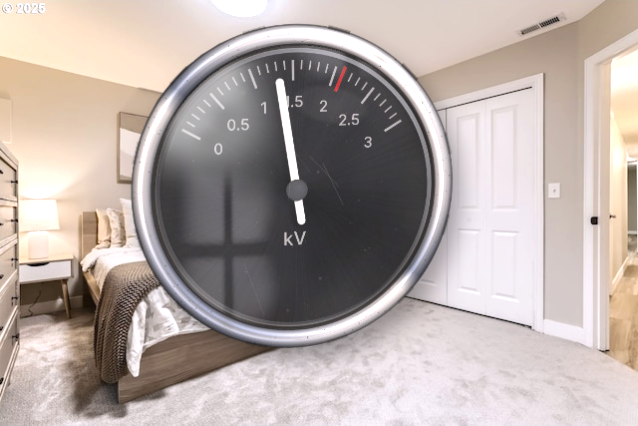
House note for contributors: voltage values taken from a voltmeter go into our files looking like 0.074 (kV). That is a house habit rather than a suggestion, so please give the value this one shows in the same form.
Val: 1.3 (kV)
